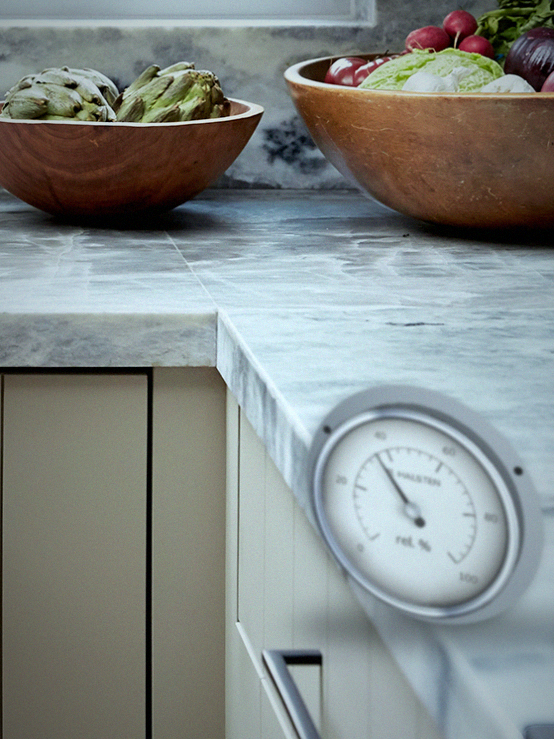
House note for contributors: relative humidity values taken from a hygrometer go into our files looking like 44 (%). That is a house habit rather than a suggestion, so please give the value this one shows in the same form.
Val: 36 (%)
